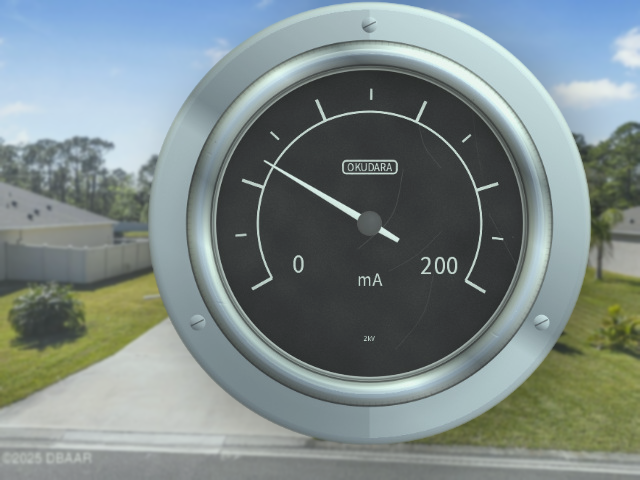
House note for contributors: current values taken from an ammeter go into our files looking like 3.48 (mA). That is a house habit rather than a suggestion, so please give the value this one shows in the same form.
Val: 50 (mA)
